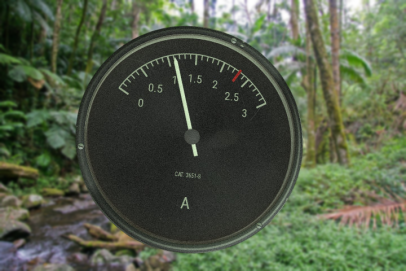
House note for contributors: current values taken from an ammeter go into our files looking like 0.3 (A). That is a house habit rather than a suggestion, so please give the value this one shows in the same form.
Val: 1.1 (A)
